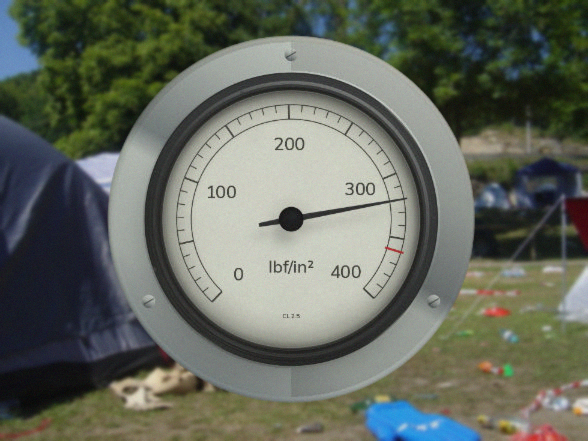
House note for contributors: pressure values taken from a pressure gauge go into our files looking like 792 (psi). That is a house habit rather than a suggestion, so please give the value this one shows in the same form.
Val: 320 (psi)
